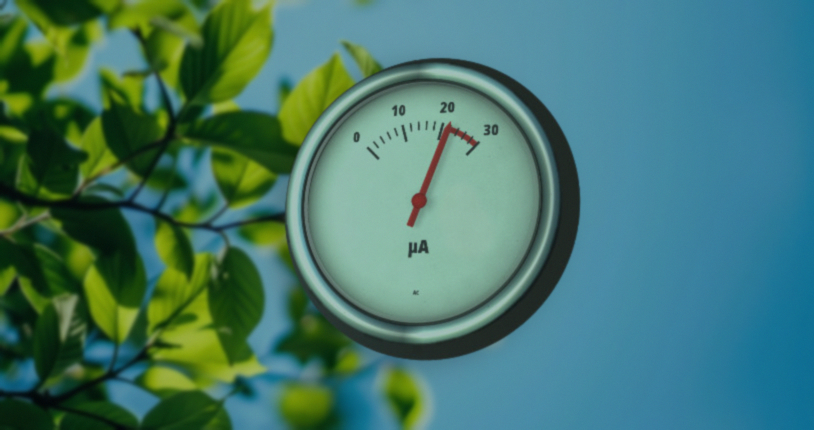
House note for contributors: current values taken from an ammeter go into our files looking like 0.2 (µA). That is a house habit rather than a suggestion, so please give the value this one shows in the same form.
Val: 22 (µA)
